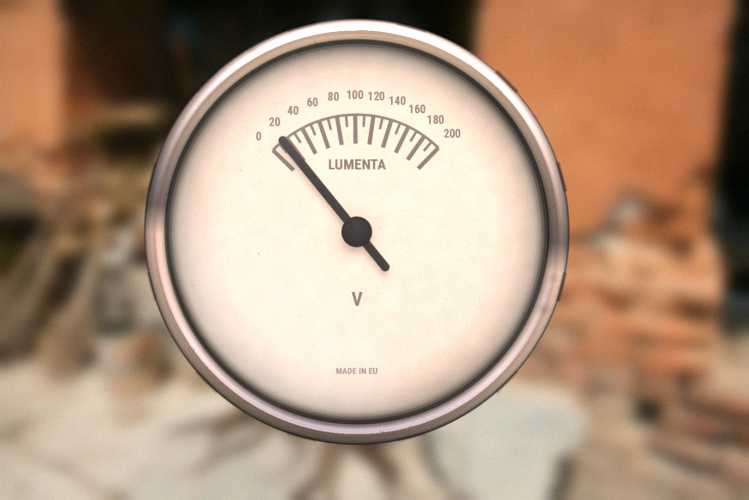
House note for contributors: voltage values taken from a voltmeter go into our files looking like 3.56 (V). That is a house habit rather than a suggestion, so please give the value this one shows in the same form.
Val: 15 (V)
